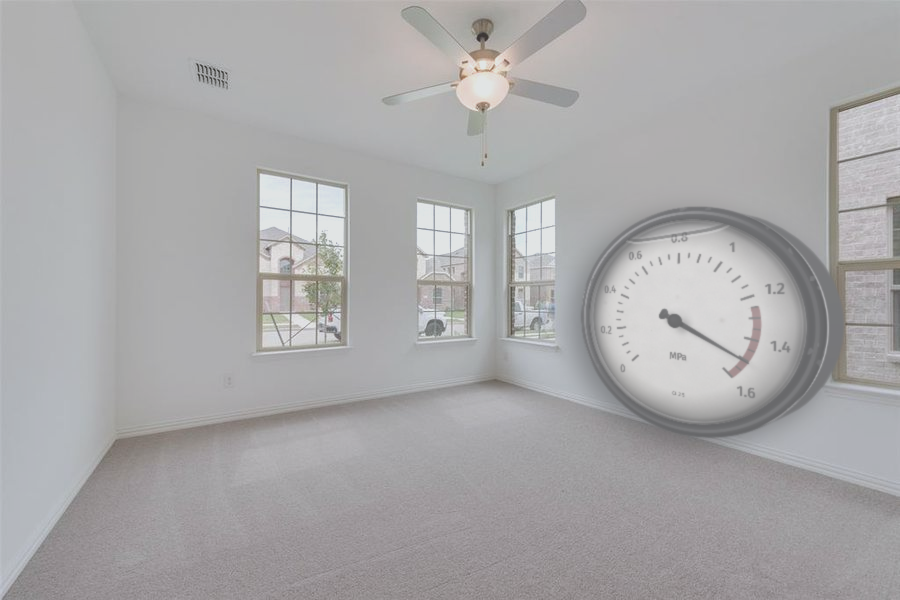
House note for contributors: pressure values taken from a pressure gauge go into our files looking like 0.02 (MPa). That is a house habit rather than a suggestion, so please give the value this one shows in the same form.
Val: 1.5 (MPa)
